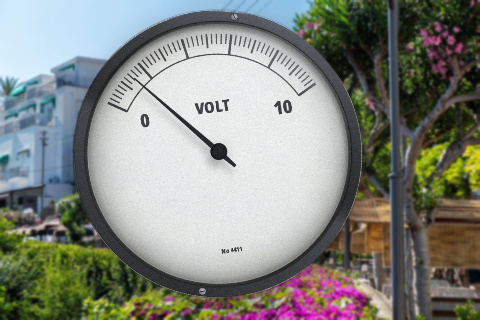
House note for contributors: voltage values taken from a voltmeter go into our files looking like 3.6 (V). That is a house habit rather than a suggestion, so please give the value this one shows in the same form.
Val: 1.4 (V)
